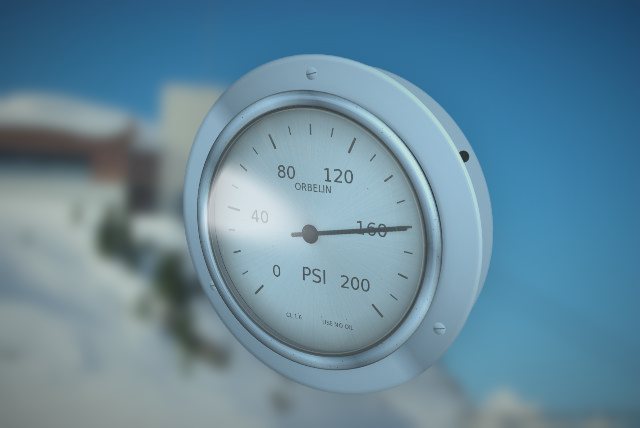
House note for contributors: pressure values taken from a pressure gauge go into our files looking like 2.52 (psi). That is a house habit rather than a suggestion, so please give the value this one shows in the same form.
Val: 160 (psi)
